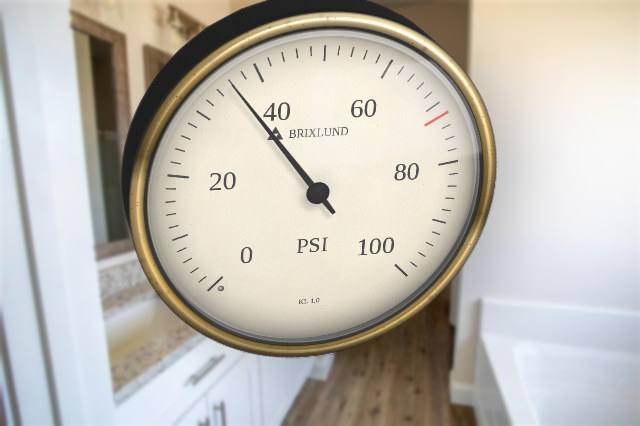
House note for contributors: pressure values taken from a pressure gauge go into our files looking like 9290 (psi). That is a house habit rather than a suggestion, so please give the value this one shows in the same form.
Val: 36 (psi)
